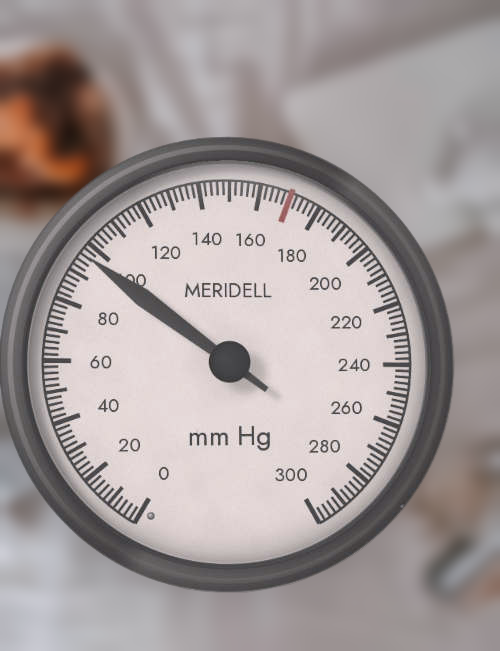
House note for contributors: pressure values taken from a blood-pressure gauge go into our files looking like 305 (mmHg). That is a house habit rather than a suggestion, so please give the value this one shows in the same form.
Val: 96 (mmHg)
